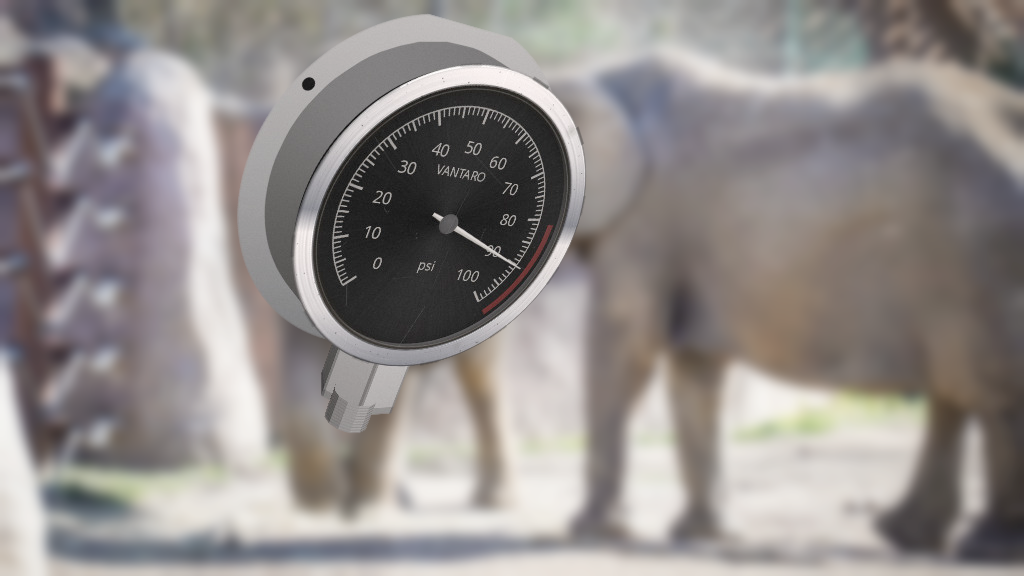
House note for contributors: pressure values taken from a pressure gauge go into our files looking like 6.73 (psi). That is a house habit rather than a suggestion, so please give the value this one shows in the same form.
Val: 90 (psi)
